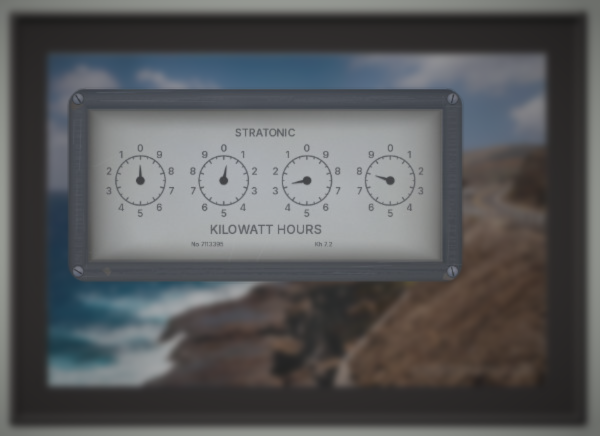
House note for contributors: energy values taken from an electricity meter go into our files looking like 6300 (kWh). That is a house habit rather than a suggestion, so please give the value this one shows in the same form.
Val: 28 (kWh)
